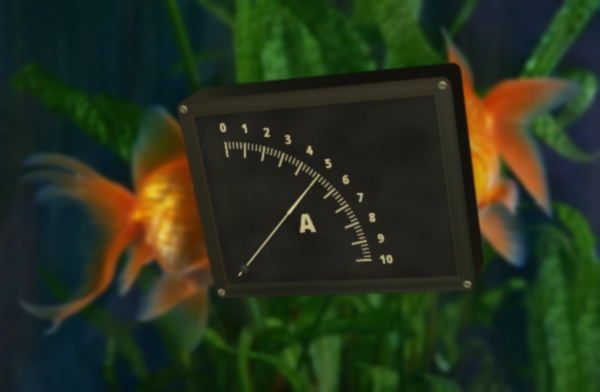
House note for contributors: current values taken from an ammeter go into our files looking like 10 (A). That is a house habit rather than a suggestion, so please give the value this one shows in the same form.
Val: 5 (A)
